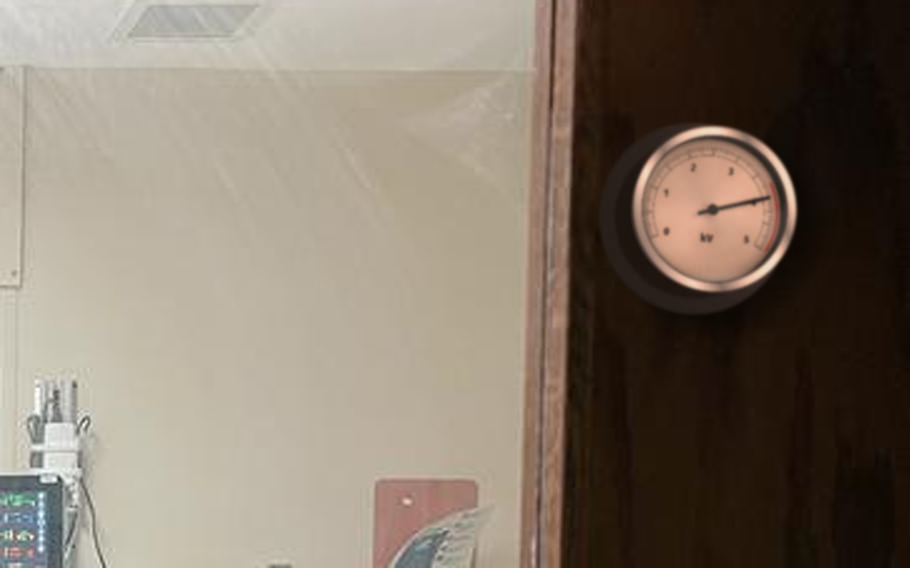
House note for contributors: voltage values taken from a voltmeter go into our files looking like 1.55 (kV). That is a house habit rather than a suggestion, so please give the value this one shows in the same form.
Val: 4 (kV)
